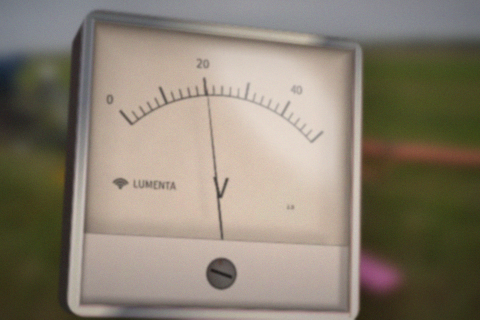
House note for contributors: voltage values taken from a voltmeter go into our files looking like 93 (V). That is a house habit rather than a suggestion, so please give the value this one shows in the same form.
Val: 20 (V)
